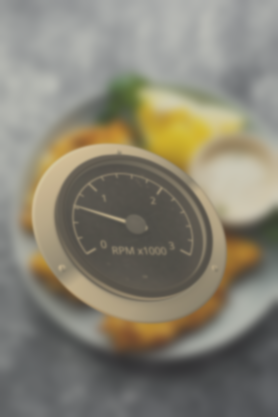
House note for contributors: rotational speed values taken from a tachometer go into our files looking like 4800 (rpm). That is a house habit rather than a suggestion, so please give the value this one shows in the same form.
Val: 600 (rpm)
